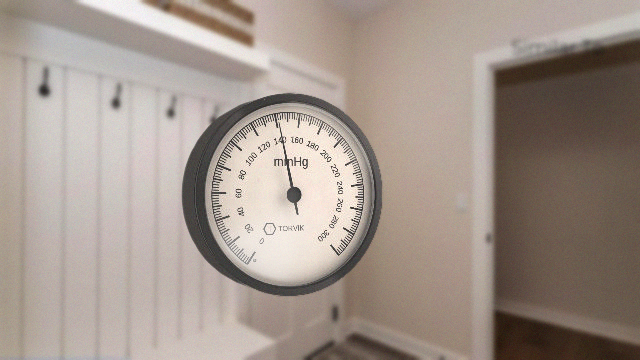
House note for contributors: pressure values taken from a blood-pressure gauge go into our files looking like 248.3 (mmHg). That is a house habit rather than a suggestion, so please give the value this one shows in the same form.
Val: 140 (mmHg)
